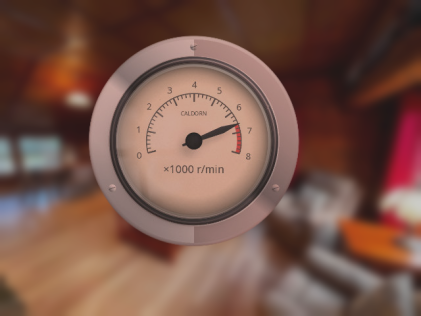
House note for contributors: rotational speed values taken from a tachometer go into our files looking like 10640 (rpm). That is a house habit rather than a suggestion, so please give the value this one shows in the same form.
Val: 6600 (rpm)
